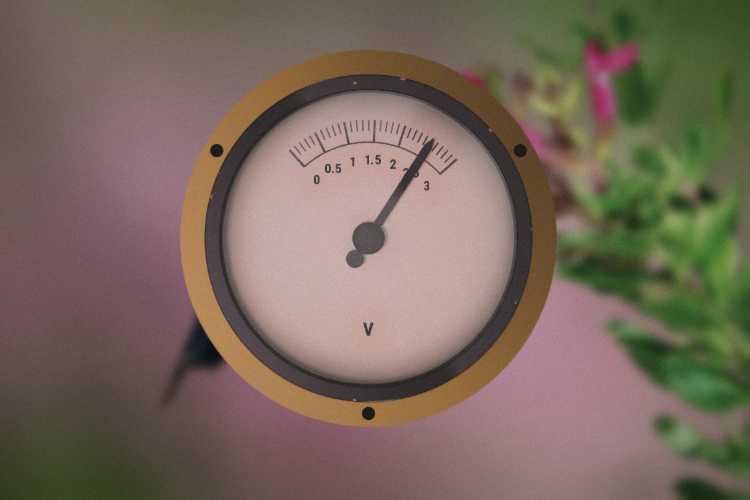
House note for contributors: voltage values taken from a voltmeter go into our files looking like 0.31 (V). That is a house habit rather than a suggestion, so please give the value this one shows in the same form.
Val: 2.5 (V)
